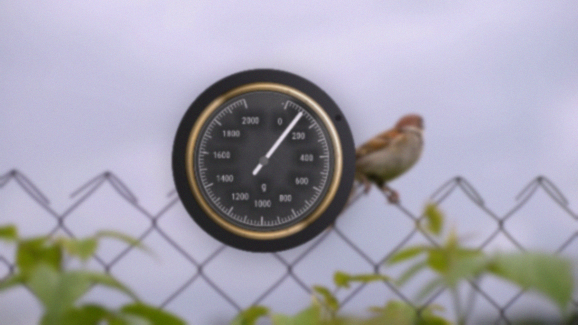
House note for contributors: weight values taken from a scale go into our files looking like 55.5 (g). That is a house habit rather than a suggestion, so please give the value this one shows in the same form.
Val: 100 (g)
